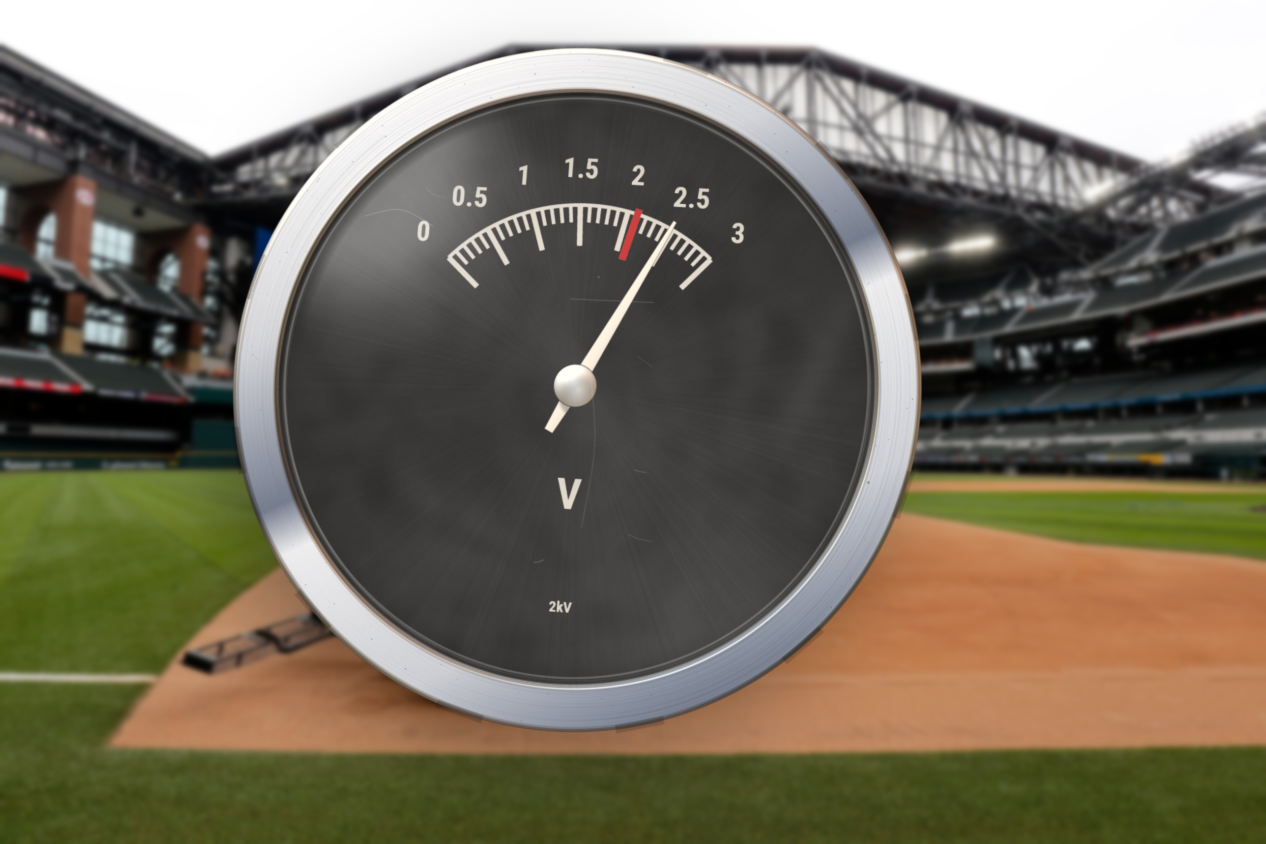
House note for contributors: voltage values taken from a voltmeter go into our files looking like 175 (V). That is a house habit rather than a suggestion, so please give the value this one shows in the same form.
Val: 2.5 (V)
